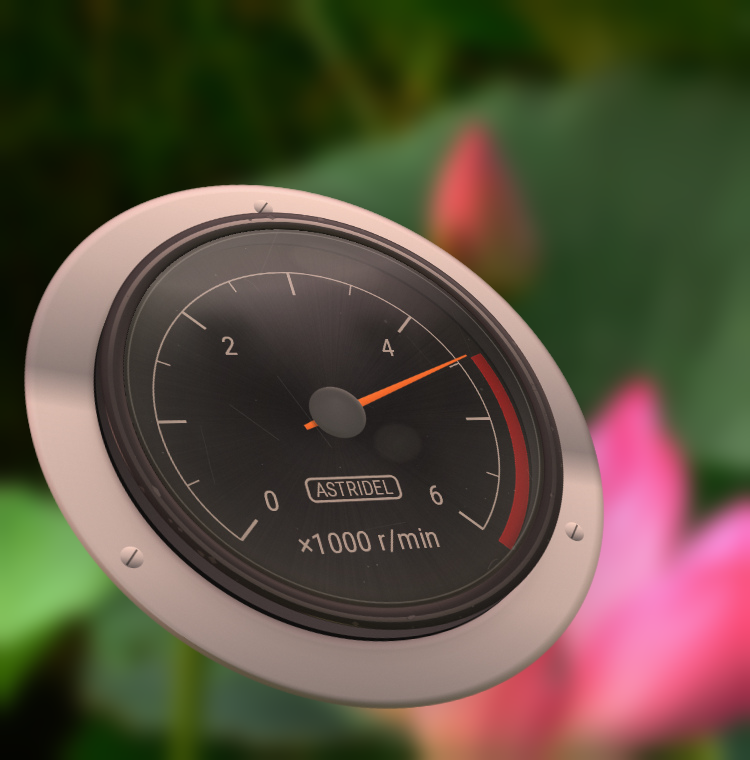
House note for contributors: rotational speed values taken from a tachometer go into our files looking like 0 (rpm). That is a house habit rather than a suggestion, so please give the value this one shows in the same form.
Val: 4500 (rpm)
